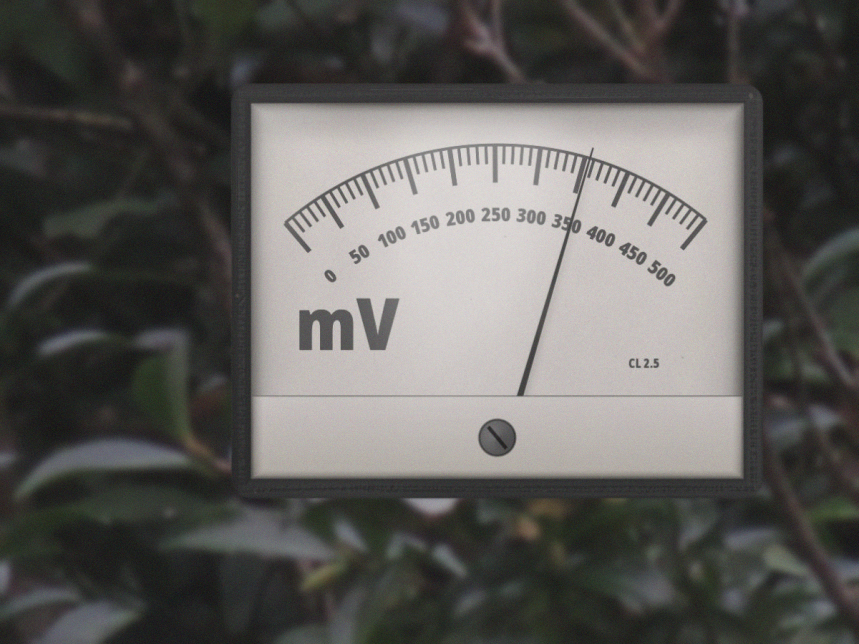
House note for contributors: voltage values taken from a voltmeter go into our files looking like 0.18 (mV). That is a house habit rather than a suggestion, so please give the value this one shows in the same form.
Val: 355 (mV)
